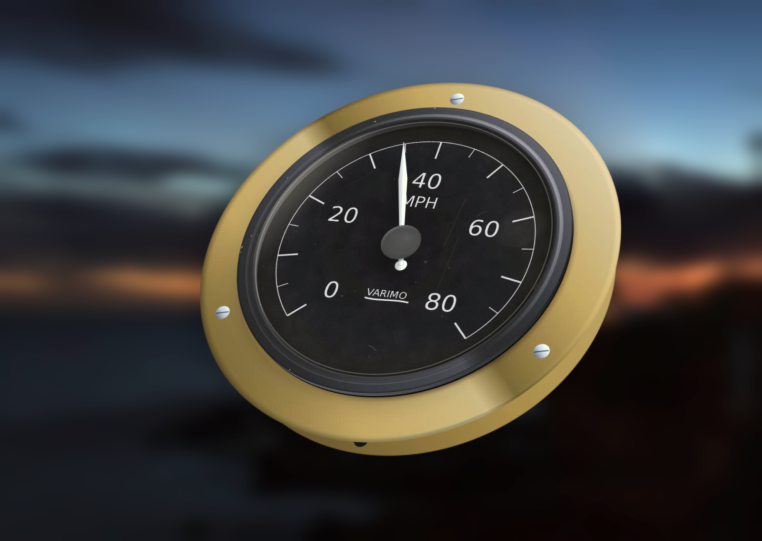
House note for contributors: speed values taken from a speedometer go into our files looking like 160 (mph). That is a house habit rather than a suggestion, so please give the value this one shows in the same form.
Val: 35 (mph)
